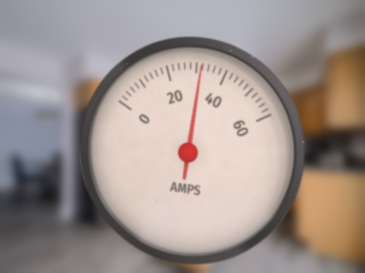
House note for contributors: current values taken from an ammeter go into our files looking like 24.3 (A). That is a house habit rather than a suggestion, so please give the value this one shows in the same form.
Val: 32 (A)
